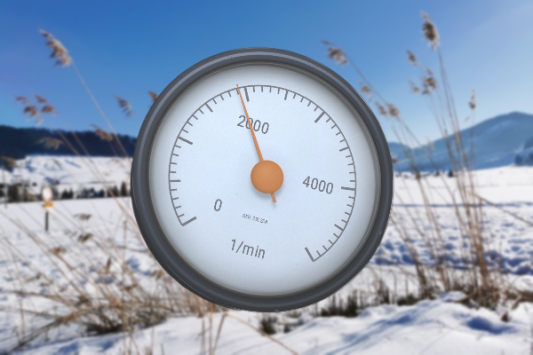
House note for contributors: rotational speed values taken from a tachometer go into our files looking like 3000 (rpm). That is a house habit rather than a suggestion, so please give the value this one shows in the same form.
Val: 1900 (rpm)
